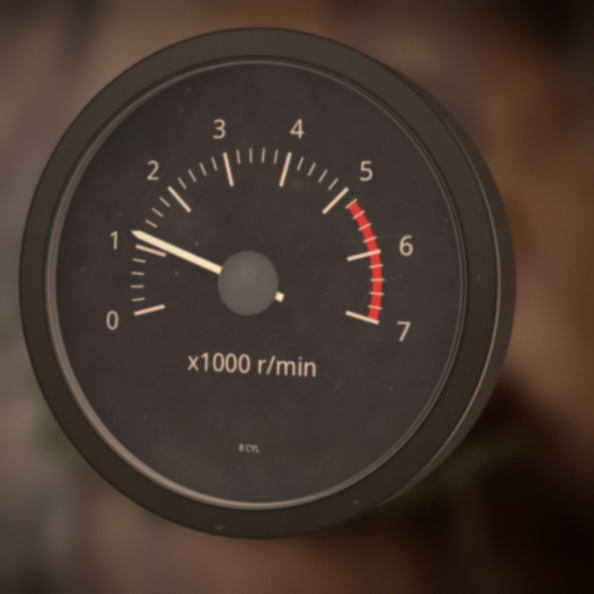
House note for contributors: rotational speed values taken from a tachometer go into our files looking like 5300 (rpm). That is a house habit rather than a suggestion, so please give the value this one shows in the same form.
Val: 1200 (rpm)
